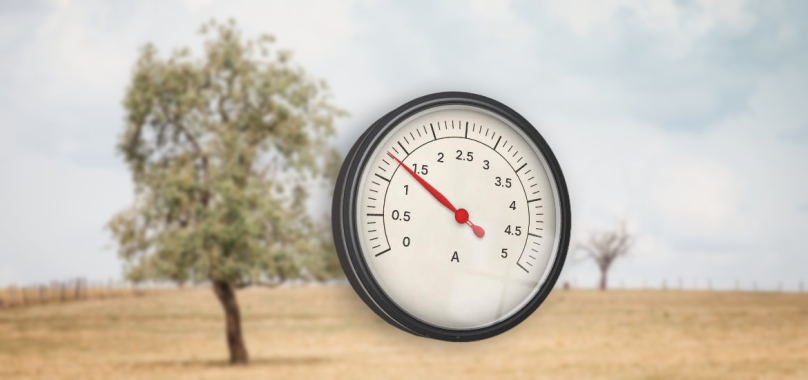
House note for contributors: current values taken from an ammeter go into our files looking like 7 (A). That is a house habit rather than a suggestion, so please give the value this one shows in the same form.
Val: 1.3 (A)
